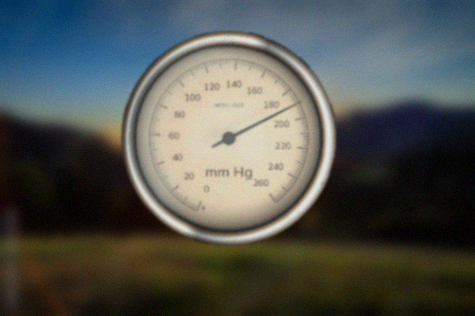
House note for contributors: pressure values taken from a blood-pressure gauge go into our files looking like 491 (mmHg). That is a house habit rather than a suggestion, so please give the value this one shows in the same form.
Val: 190 (mmHg)
